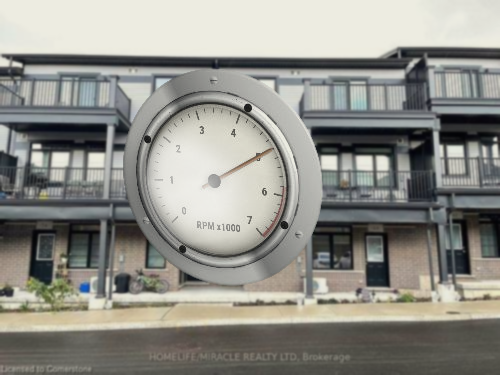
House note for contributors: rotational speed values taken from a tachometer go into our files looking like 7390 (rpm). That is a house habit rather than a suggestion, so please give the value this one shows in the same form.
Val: 5000 (rpm)
